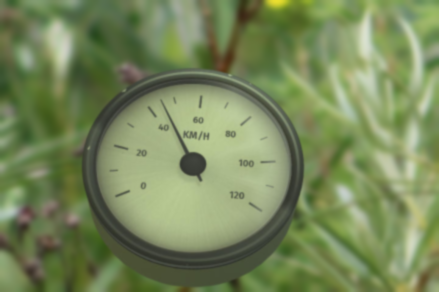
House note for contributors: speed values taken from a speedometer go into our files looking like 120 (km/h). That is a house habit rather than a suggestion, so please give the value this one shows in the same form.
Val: 45 (km/h)
